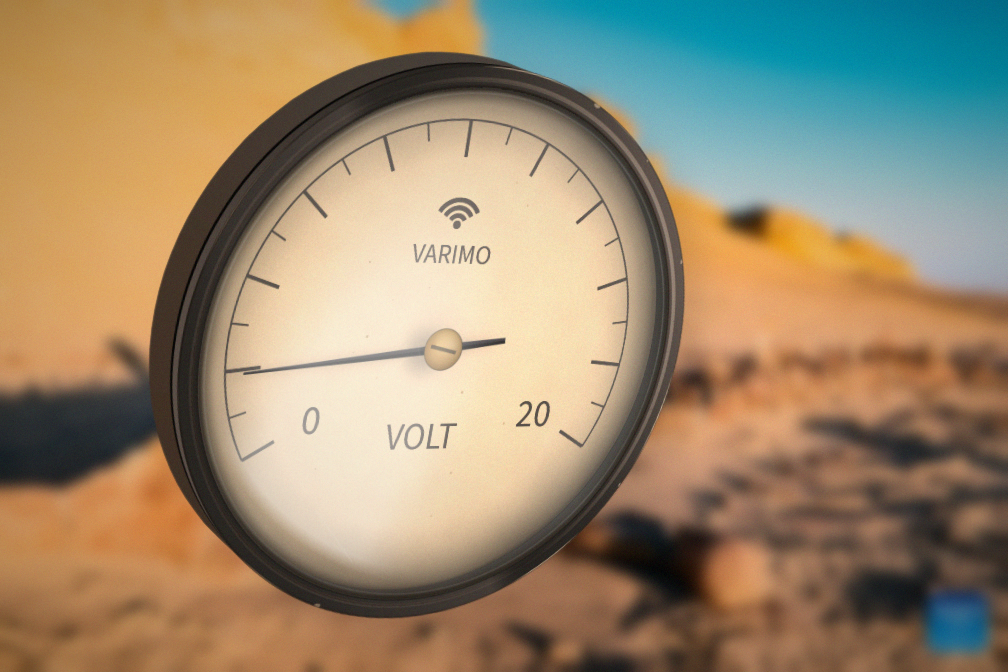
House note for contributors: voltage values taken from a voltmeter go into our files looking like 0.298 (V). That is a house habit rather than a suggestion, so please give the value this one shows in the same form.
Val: 2 (V)
